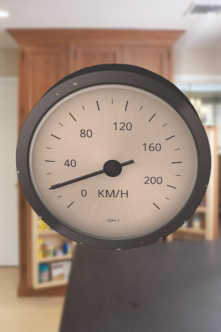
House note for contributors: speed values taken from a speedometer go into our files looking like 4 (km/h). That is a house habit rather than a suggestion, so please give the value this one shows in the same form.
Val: 20 (km/h)
